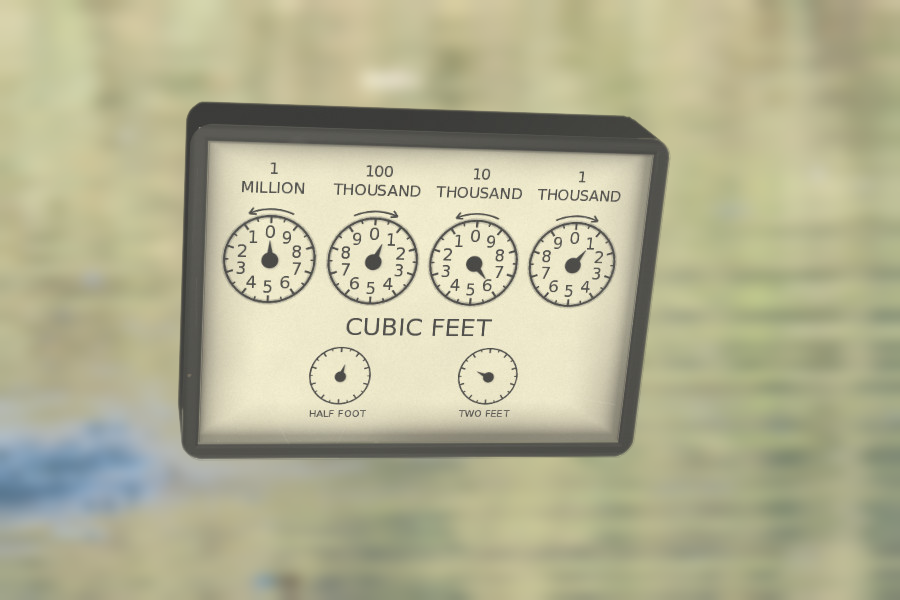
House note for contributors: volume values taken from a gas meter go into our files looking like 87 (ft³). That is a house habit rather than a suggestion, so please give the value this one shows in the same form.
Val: 6100 (ft³)
